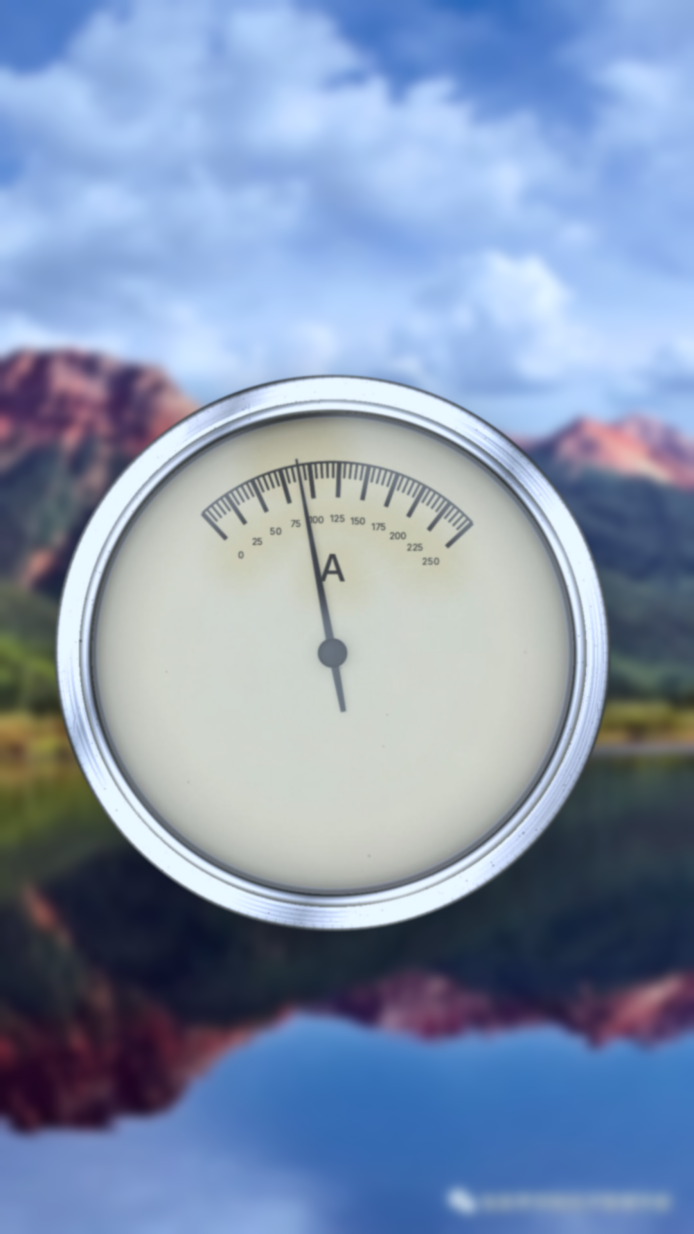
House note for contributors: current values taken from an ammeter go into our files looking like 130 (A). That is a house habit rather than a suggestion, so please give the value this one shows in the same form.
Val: 90 (A)
